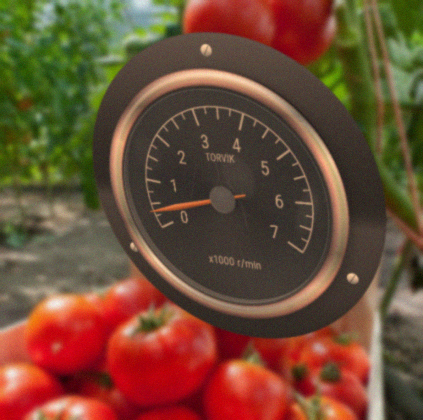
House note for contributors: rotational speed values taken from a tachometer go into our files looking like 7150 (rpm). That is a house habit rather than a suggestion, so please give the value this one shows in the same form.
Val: 375 (rpm)
